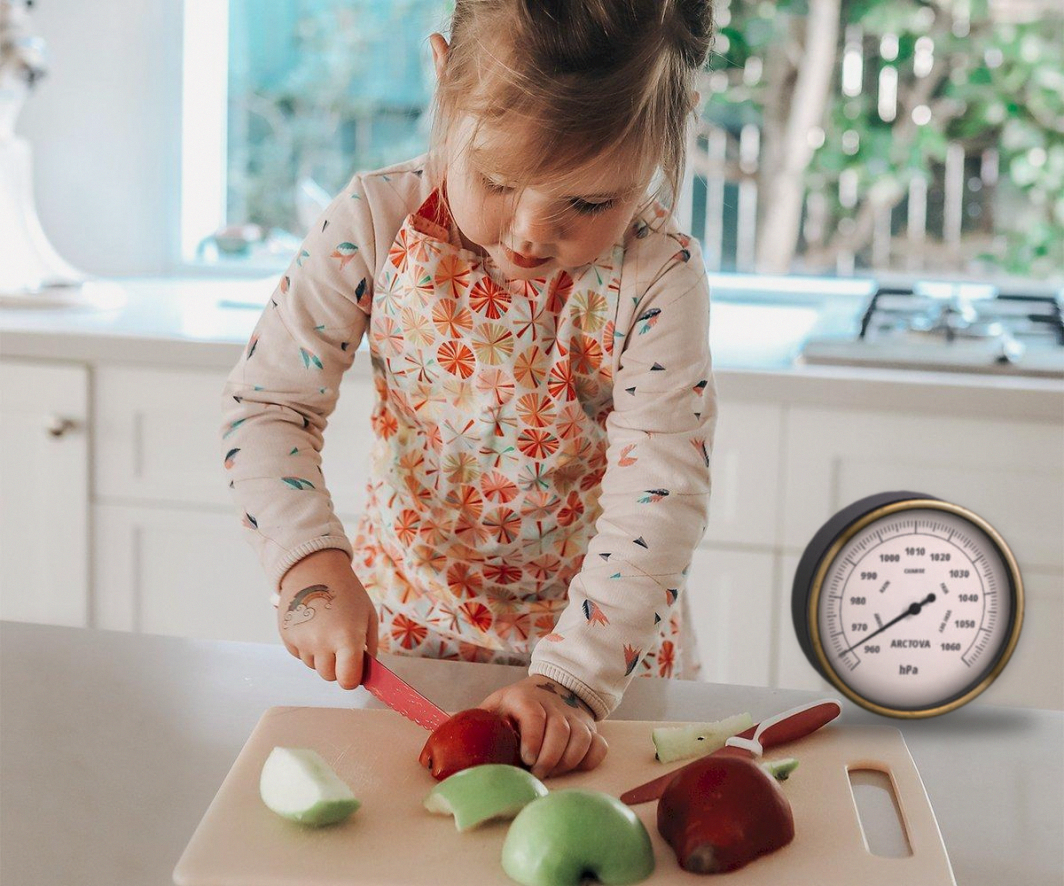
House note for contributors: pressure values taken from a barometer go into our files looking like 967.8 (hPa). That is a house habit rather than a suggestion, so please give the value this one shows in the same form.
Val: 965 (hPa)
